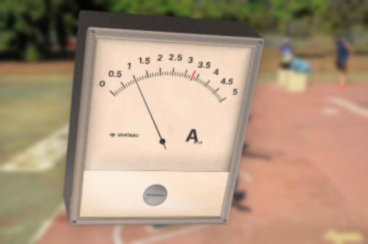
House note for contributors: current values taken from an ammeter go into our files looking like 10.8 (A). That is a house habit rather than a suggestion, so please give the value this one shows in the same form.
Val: 1 (A)
